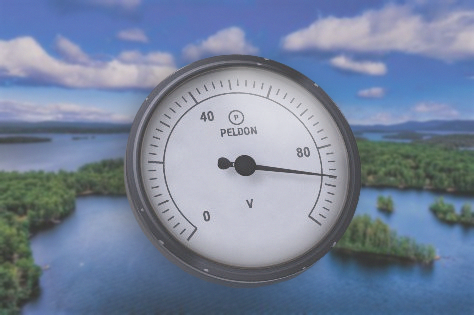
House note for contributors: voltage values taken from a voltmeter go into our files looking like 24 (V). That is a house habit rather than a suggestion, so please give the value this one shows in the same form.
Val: 88 (V)
